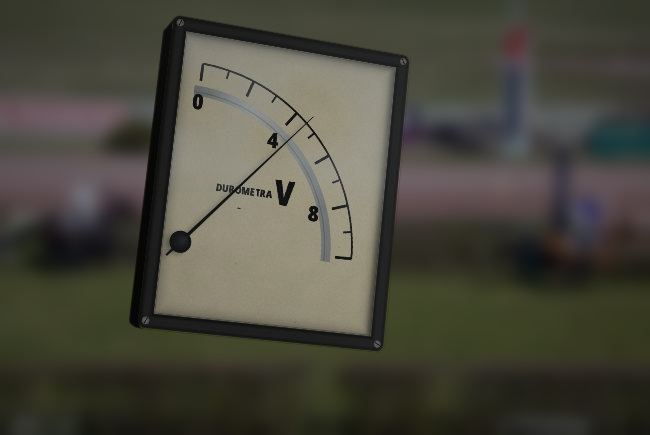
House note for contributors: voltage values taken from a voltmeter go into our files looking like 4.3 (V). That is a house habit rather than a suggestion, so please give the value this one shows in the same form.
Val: 4.5 (V)
